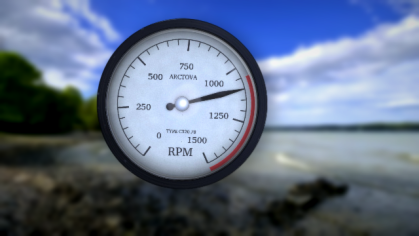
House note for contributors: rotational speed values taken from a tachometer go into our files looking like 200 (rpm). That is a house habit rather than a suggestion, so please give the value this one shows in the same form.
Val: 1100 (rpm)
